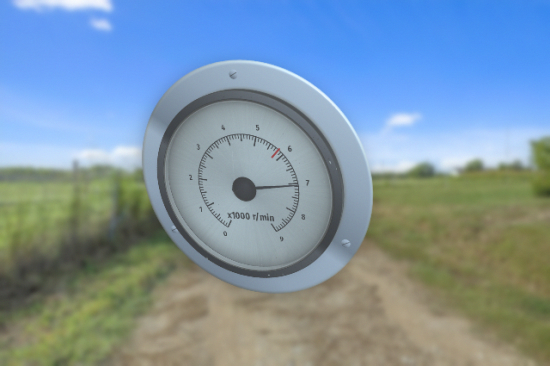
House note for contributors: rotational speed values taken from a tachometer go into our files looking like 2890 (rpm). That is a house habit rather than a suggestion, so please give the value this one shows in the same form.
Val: 7000 (rpm)
